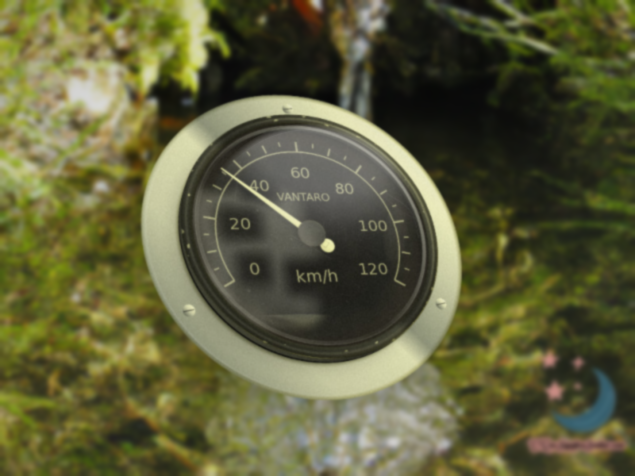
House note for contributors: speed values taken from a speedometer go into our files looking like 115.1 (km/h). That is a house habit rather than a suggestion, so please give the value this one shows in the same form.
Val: 35 (km/h)
